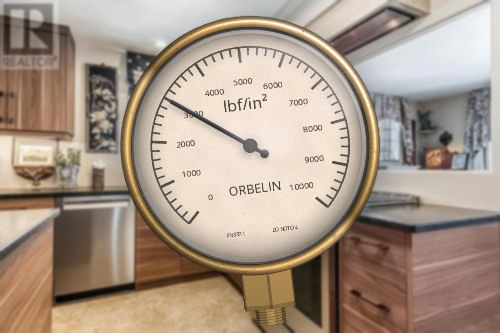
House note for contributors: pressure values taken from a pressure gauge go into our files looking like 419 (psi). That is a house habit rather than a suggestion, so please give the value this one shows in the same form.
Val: 3000 (psi)
